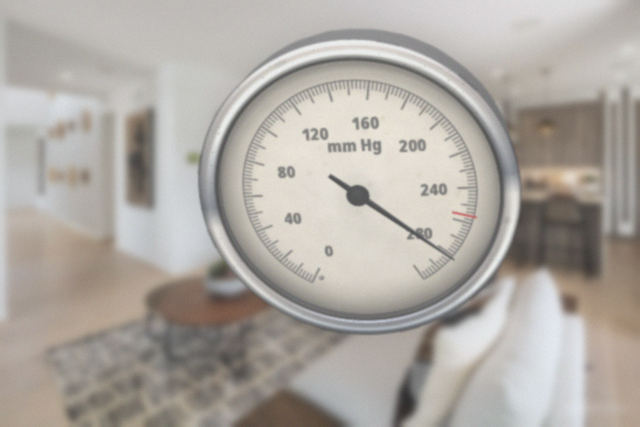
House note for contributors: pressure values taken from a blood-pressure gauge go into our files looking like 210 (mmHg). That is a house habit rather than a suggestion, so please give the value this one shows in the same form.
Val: 280 (mmHg)
